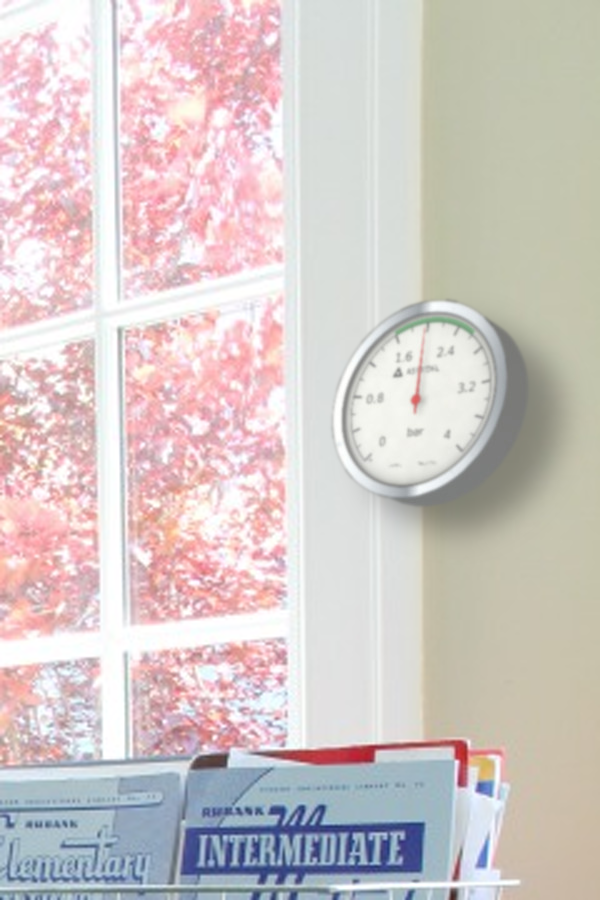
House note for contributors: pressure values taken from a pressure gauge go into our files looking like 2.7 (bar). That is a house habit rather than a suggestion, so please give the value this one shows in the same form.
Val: 2 (bar)
